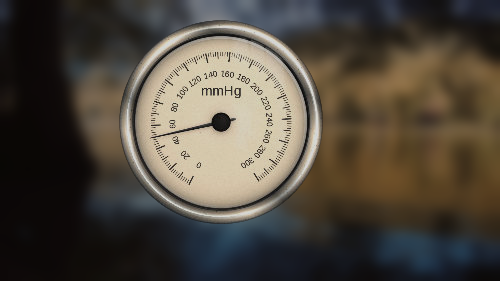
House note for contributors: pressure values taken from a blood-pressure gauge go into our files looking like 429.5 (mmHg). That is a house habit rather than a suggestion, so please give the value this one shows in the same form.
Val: 50 (mmHg)
